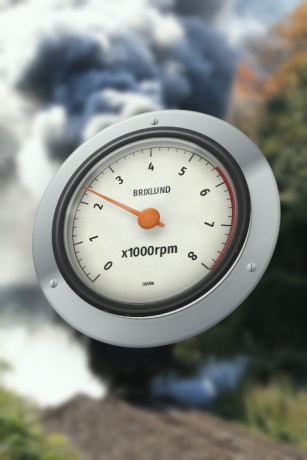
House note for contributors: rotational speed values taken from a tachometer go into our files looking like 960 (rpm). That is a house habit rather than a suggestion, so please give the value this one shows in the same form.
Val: 2300 (rpm)
